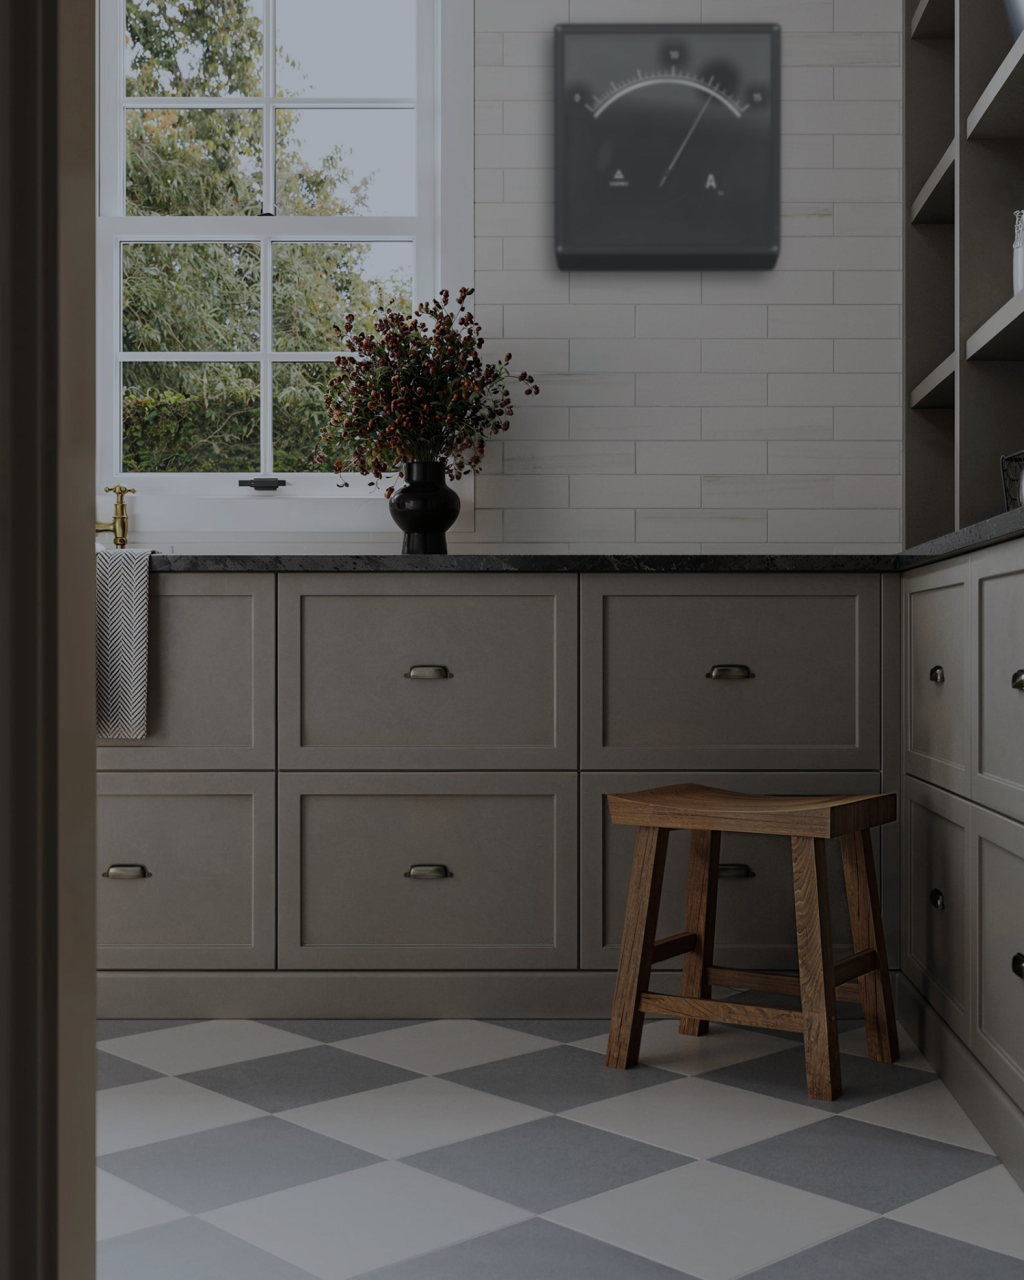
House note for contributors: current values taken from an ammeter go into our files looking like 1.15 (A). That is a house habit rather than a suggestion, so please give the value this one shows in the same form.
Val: 13 (A)
